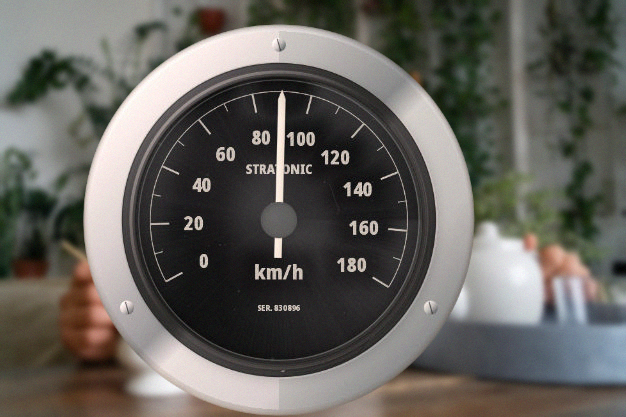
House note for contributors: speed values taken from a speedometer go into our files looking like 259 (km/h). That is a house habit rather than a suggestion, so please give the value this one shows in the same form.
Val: 90 (km/h)
